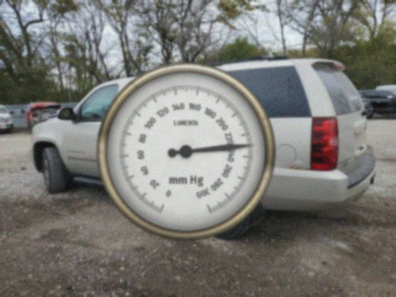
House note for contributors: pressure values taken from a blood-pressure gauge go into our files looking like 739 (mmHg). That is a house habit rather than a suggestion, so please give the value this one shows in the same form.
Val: 230 (mmHg)
